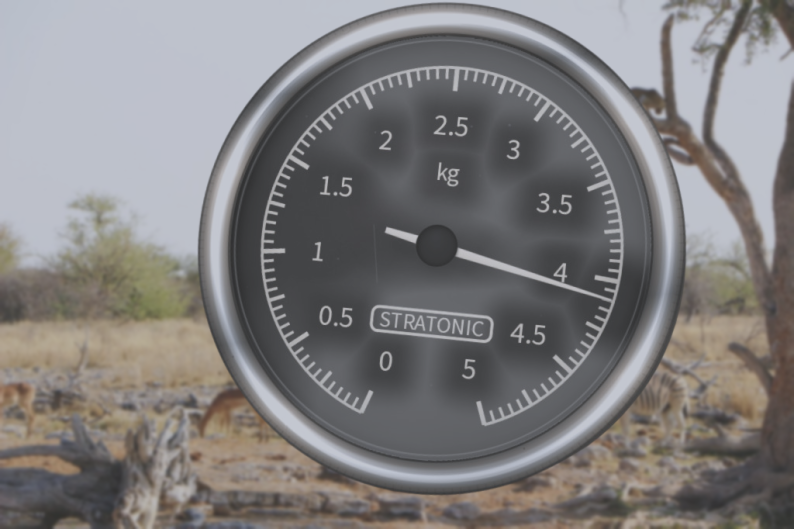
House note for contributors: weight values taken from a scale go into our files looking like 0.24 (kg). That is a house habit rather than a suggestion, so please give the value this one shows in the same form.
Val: 4.1 (kg)
